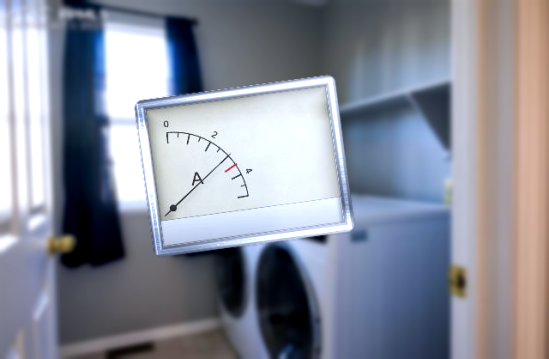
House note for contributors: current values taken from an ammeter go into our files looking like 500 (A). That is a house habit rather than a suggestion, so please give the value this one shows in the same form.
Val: 3 (A)
